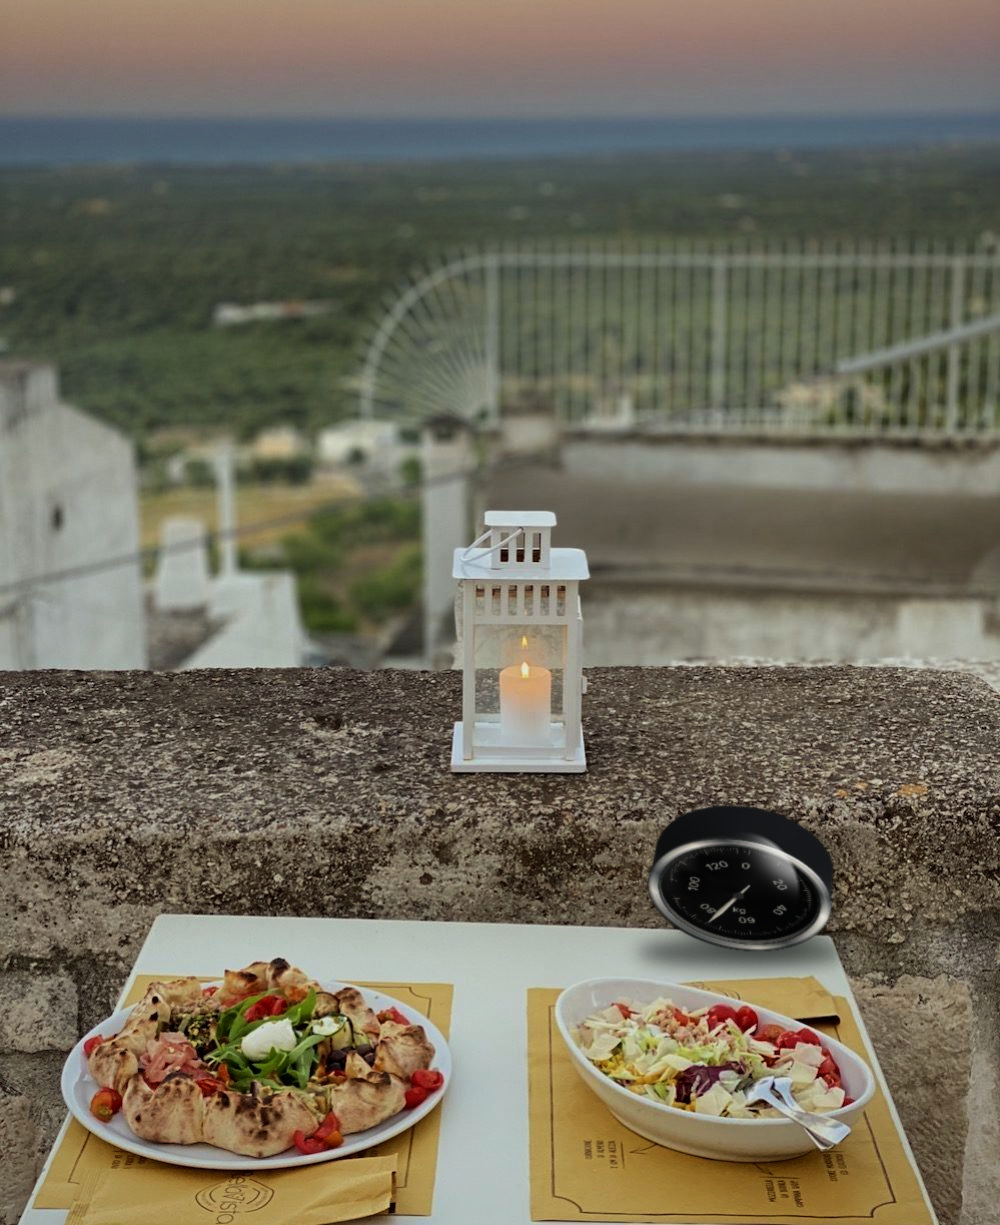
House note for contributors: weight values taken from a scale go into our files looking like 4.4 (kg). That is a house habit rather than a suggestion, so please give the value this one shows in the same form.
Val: 75 (kg)
